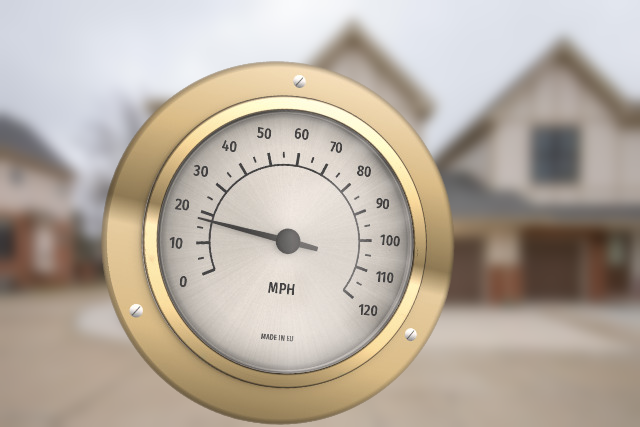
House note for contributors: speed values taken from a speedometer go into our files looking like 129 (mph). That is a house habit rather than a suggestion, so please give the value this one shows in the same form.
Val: 17.5 (mph)
